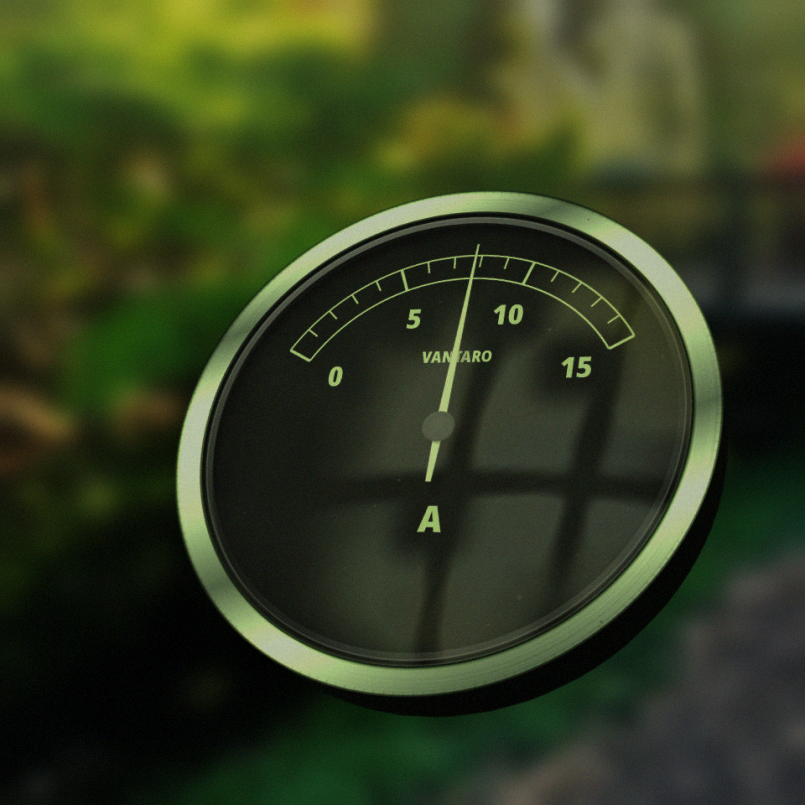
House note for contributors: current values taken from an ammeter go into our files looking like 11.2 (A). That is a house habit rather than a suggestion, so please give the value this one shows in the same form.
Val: 8 (A)
